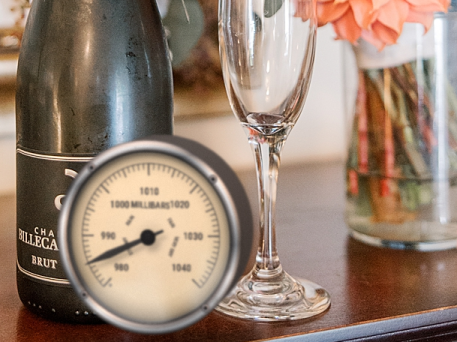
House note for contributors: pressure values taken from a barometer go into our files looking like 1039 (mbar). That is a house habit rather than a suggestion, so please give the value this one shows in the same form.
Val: 985 (mbar)
